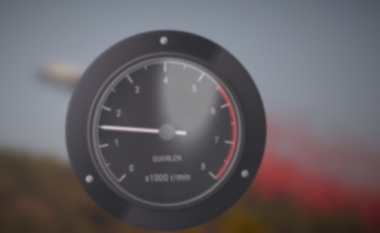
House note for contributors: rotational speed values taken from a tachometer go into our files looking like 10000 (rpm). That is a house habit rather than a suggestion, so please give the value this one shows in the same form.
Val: 1500 (rpm)
